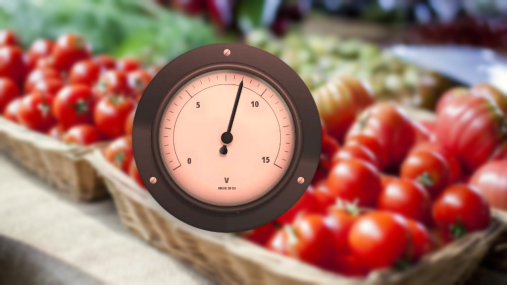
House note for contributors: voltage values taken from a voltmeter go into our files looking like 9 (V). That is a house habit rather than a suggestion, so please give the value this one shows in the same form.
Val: 8.5 (V)
